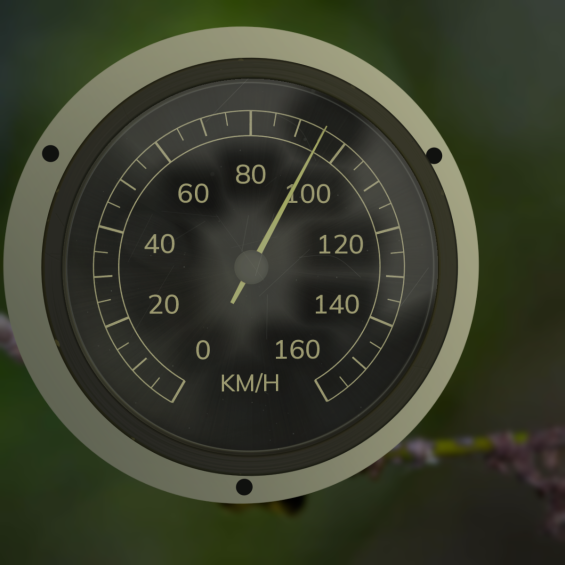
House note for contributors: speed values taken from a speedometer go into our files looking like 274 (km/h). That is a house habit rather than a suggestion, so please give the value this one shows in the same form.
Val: 95 (km/h)
